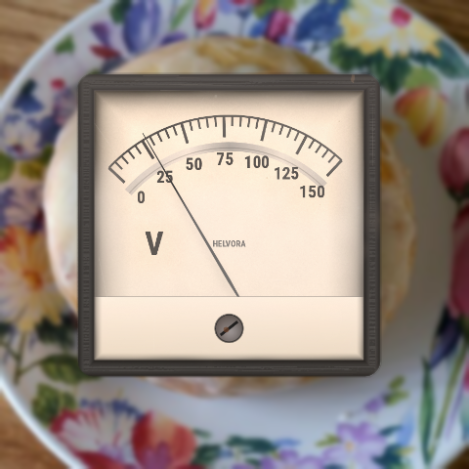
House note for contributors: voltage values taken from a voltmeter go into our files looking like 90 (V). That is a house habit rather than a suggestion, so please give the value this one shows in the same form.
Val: 27.5 (V)
